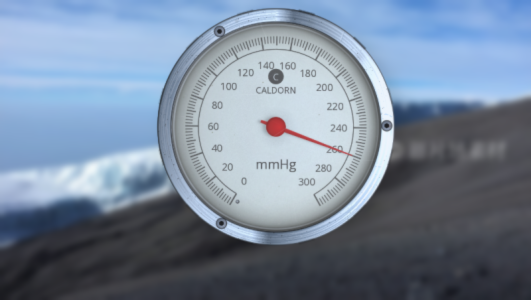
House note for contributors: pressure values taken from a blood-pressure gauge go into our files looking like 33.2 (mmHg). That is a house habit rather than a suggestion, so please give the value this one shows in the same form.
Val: 260 (mmHg)
